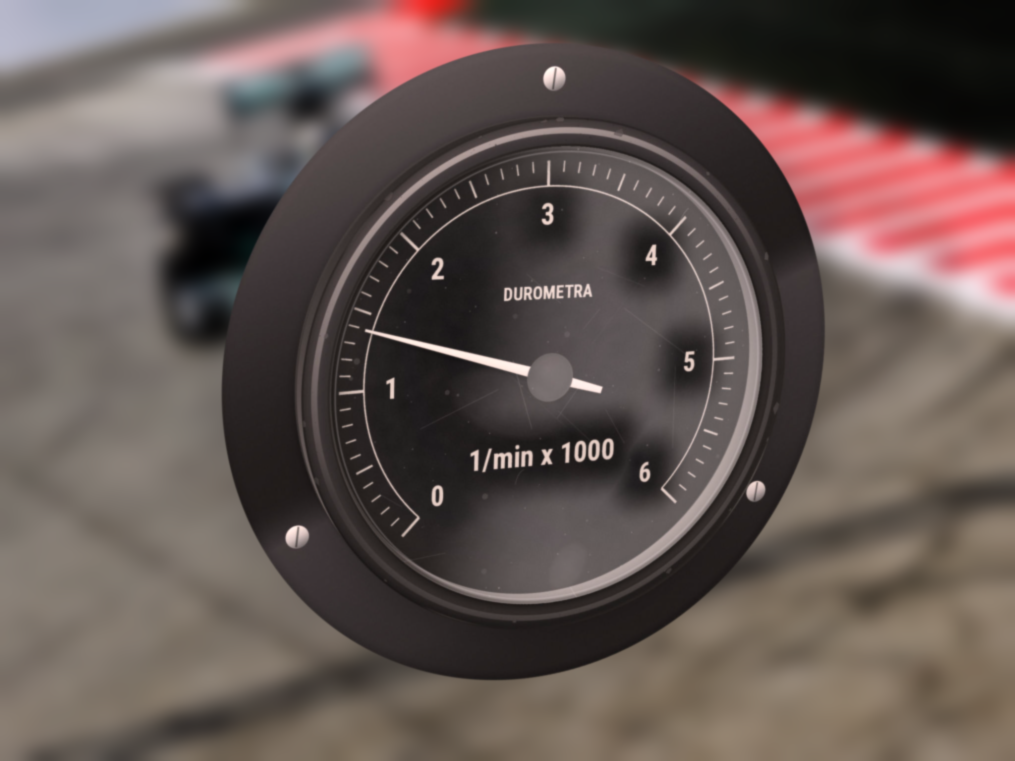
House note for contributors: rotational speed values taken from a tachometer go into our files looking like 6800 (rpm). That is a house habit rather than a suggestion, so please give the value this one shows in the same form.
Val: 1400 (rpm)
